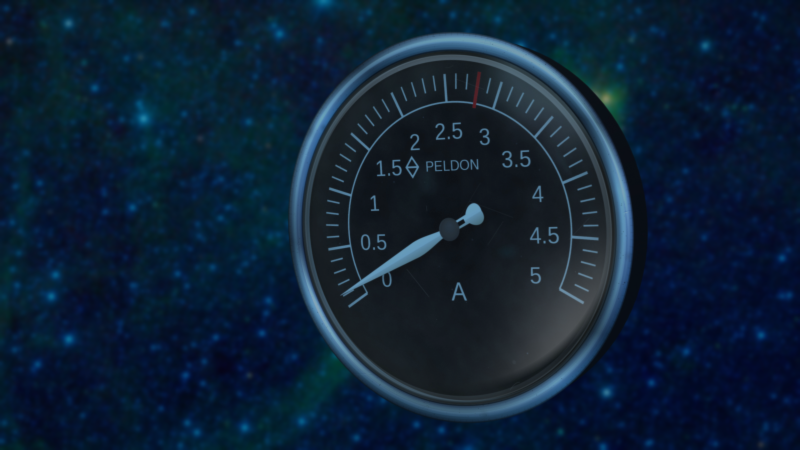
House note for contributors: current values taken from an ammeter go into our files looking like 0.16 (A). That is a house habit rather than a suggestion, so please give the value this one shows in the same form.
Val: 0.1 (A)
